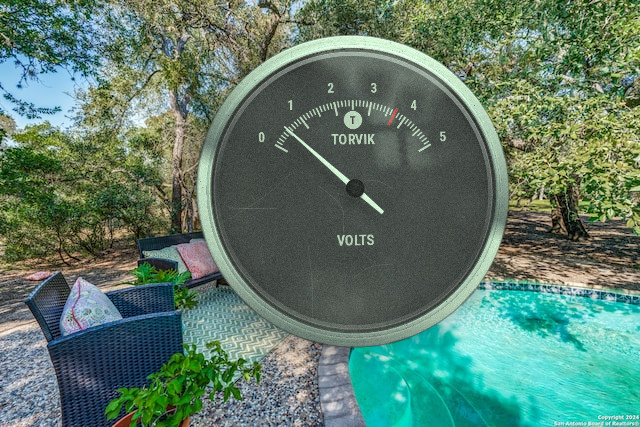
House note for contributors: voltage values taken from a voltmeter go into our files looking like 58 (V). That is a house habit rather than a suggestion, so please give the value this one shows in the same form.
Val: 0.5 (V)
